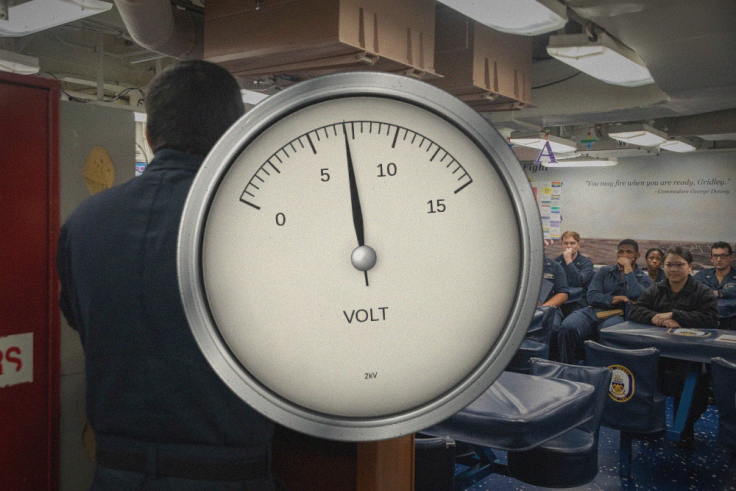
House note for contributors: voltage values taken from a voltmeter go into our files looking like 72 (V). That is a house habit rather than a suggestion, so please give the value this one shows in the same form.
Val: 7 (V)
